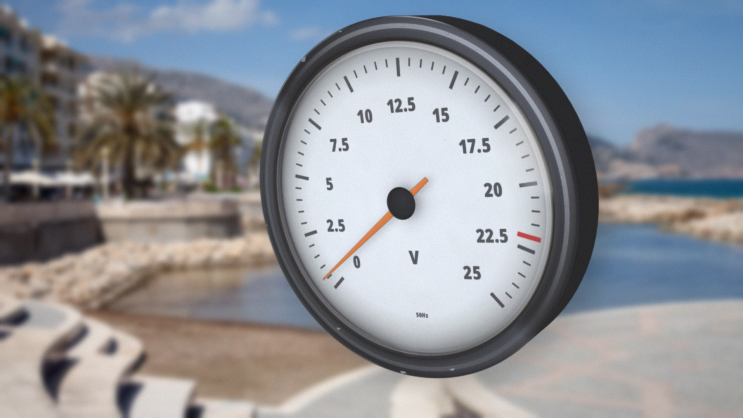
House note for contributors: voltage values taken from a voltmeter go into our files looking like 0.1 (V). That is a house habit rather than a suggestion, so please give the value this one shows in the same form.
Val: 0.5 (V)
